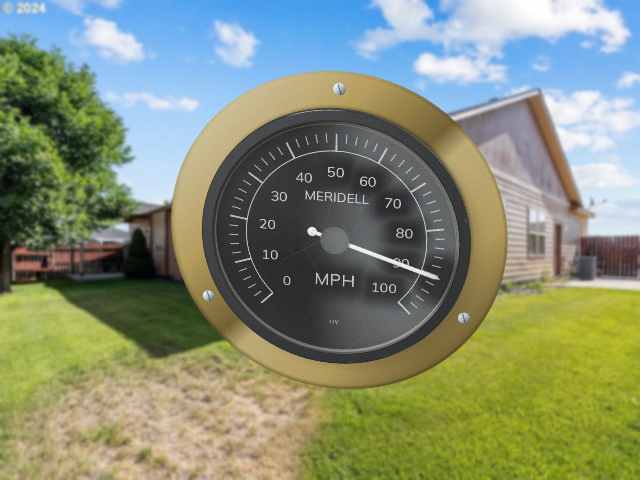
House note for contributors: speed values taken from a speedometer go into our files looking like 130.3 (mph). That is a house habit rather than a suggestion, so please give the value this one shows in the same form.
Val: 90 (mph)
